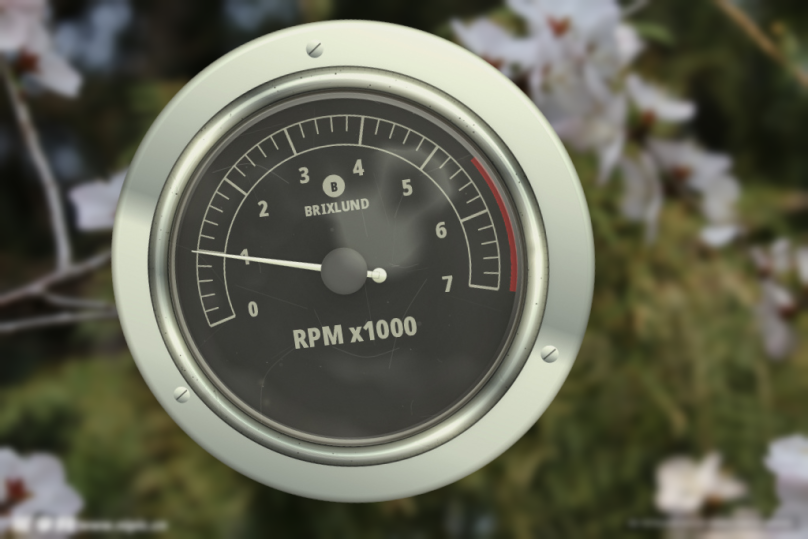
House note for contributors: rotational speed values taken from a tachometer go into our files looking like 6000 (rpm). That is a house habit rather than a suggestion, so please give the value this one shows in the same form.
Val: 1000 (rpm)
